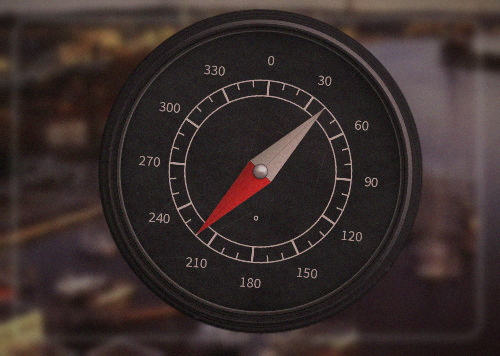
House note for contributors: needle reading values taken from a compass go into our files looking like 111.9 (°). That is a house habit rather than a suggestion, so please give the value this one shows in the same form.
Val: 220 (°)
